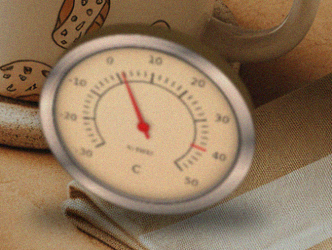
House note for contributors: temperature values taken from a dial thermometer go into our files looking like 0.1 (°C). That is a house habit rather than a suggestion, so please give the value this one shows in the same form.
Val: 2 (°C)
